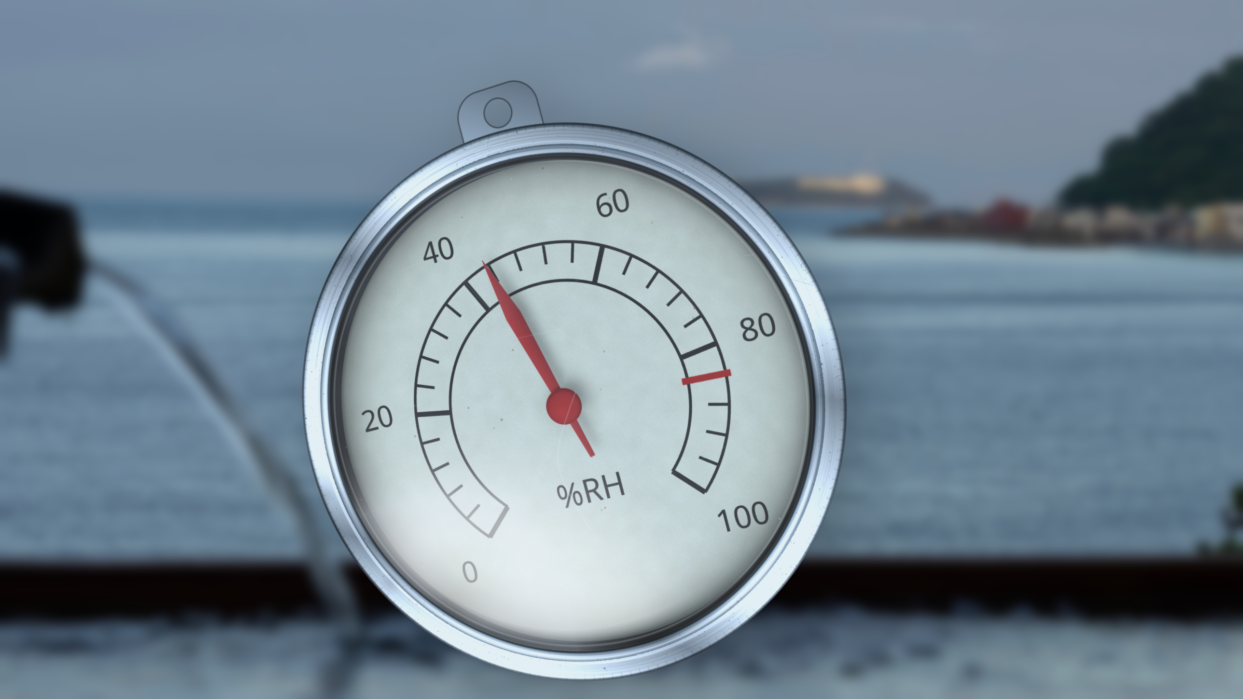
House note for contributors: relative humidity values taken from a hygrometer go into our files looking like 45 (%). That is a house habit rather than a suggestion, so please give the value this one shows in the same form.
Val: 44 (%)
